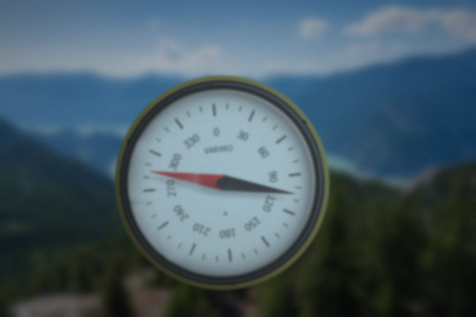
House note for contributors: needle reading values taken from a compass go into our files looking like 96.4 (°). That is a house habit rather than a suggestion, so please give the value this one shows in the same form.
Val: 285 (°)
